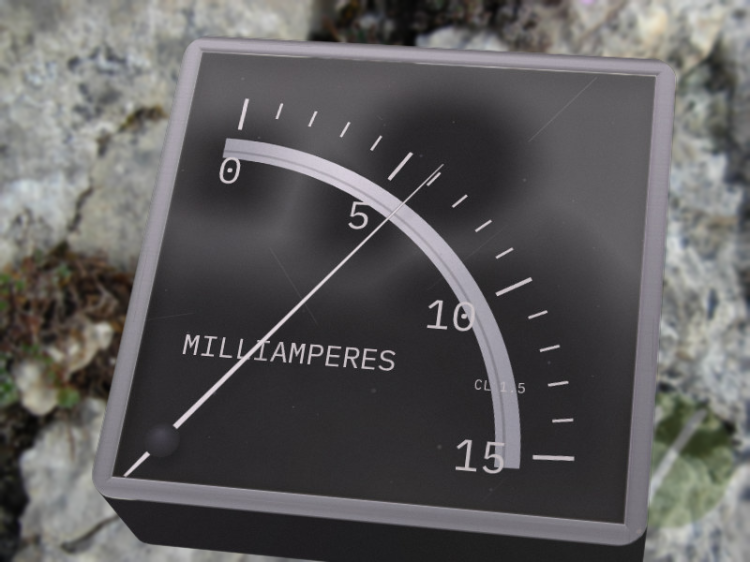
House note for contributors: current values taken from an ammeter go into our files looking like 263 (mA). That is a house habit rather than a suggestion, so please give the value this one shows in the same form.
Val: 6 (mA)
